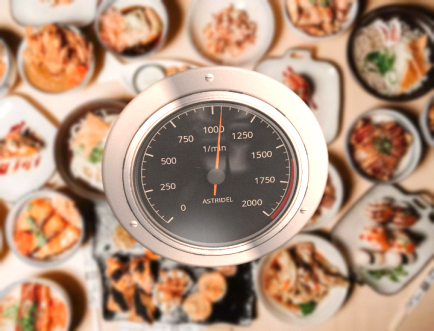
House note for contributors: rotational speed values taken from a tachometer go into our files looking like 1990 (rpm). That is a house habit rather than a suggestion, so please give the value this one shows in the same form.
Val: 1050 (rpm)
